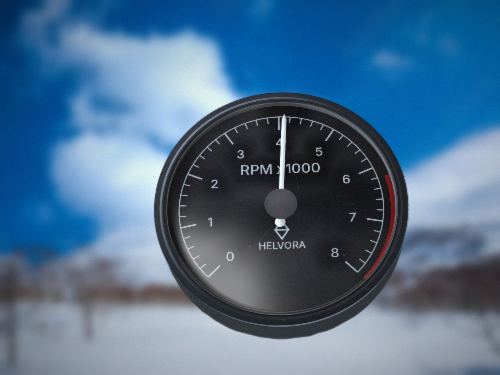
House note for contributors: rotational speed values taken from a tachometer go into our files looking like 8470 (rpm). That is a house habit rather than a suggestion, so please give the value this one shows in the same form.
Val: 4100 (rpm)
